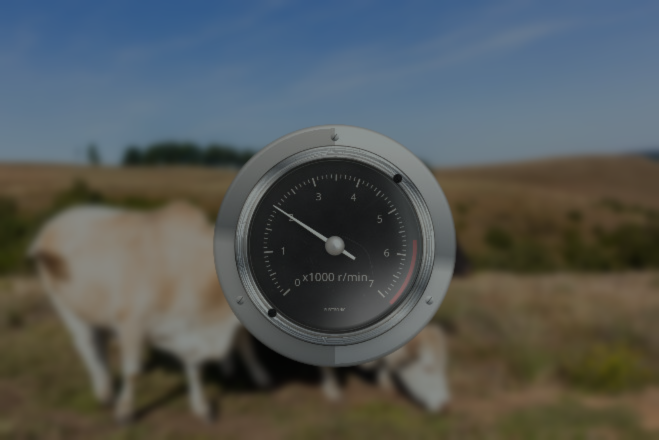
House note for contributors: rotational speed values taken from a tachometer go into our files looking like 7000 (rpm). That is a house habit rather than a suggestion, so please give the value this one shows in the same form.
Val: 2000 (rpm)
